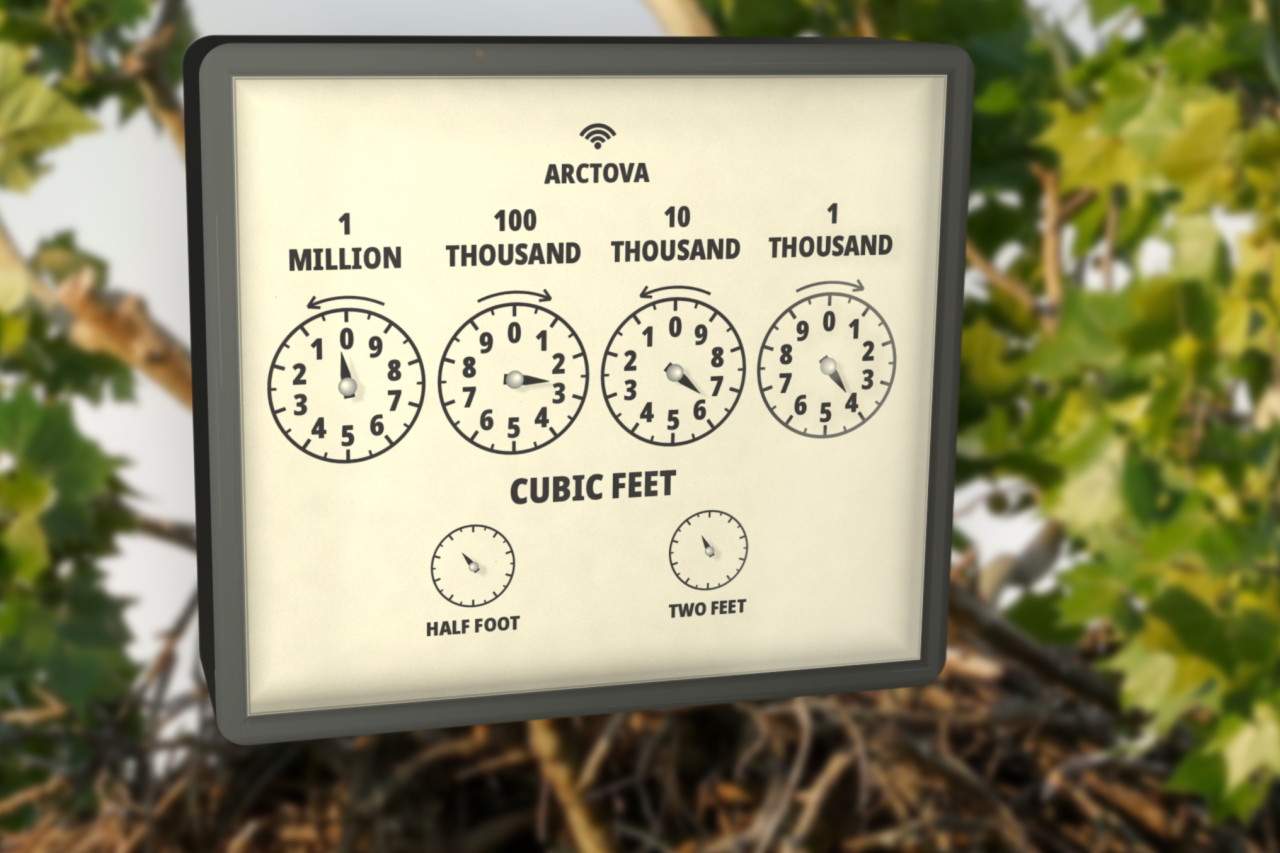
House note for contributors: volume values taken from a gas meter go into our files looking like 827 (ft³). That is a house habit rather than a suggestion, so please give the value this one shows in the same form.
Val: 26400 (ft³)
